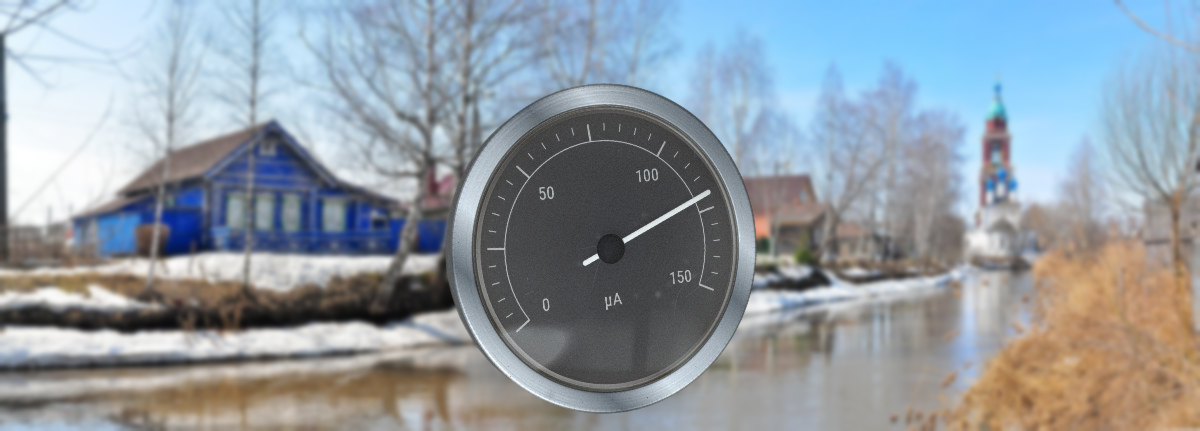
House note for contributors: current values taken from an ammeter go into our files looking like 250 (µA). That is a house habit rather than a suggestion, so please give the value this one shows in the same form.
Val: 120 (µA)
